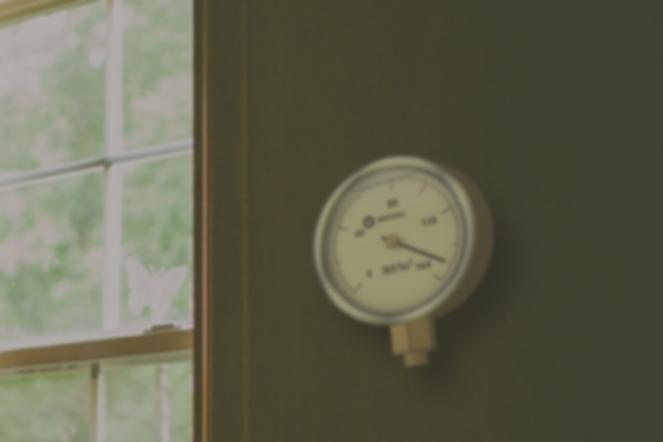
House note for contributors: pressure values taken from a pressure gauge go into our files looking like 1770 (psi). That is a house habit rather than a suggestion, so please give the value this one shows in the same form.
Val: 150 (psi)
